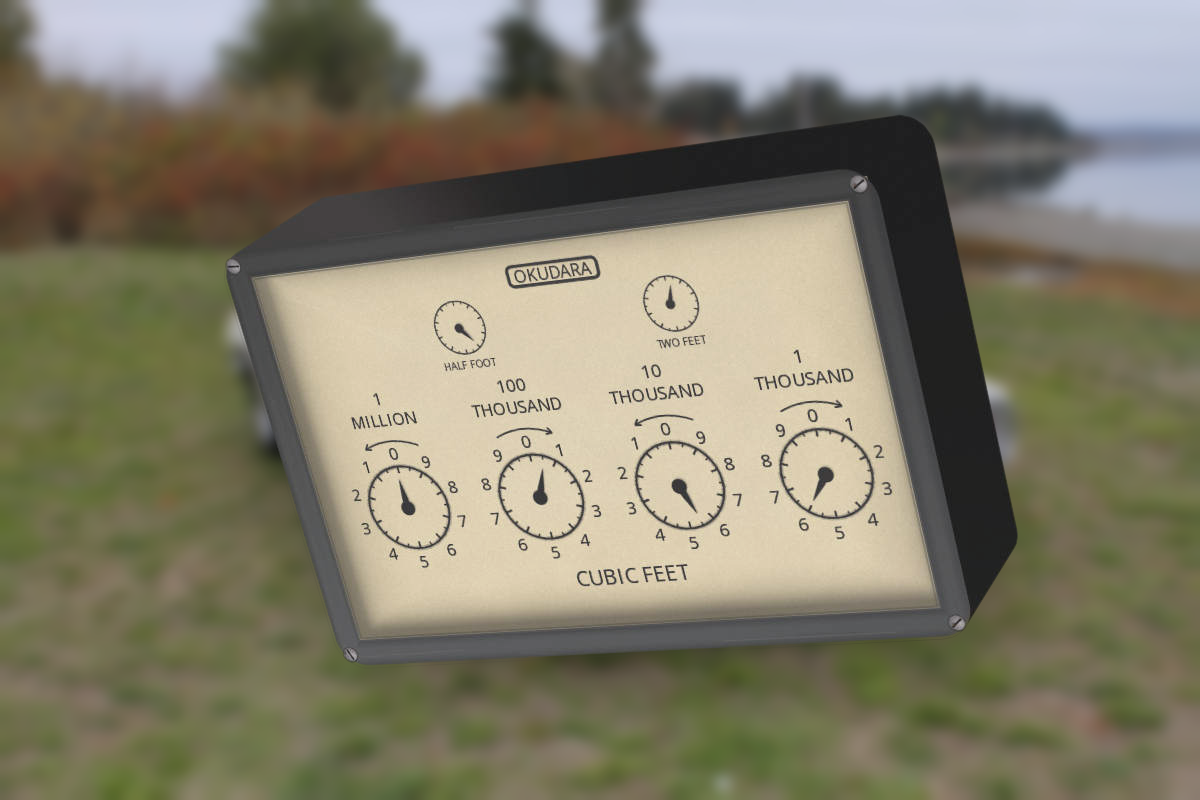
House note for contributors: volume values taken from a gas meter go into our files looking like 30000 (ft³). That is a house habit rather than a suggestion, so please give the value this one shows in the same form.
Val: 5600 (ft³)
